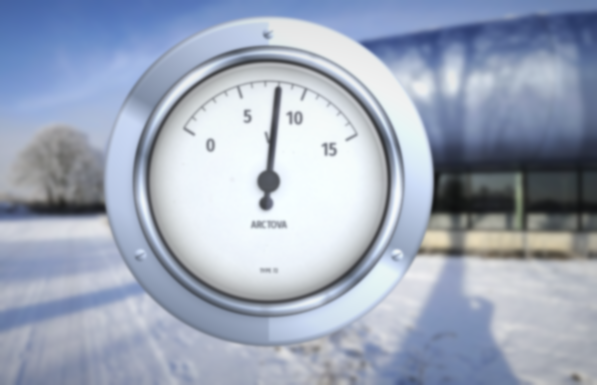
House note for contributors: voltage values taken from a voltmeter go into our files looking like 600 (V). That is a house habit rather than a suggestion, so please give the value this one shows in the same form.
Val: 8 (V)
